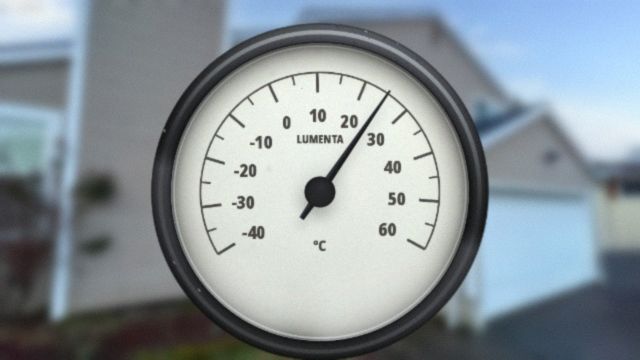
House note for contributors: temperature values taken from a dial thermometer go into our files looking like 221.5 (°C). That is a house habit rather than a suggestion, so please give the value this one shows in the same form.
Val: 25 (°C)
